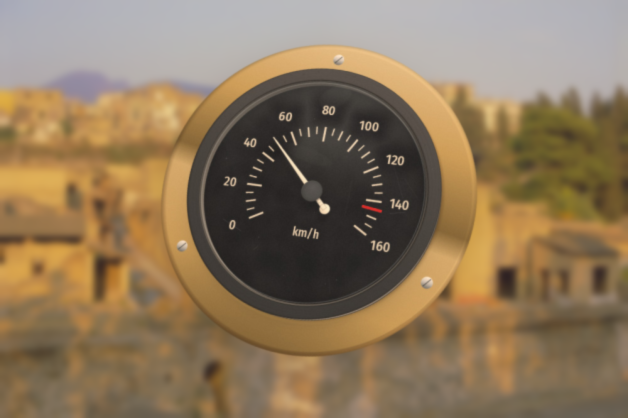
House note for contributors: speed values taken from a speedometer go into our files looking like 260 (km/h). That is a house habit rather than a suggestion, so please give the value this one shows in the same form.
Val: 50 (km/h)
